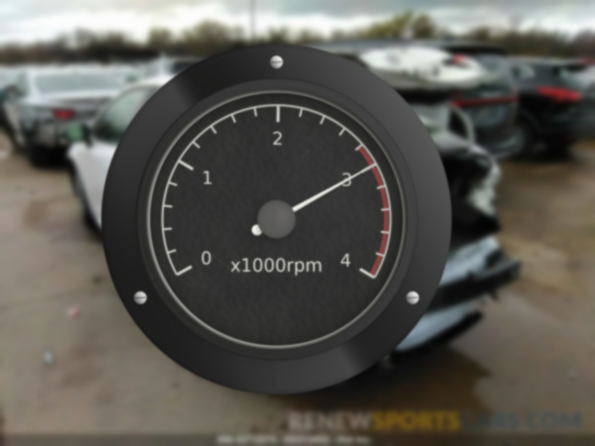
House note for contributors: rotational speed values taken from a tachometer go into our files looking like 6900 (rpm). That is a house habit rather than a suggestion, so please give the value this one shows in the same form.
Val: 3000 (rpm)
